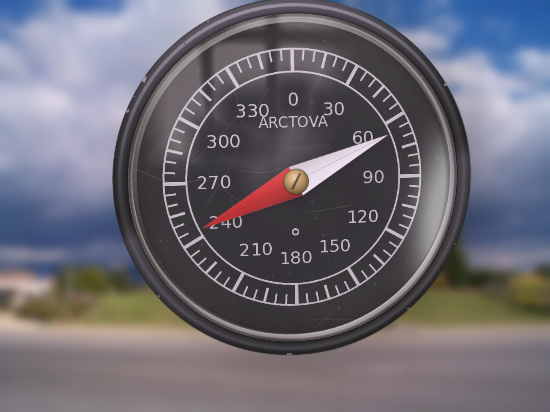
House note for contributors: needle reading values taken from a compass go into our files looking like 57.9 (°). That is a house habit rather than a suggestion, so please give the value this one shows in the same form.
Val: 245 (°)
